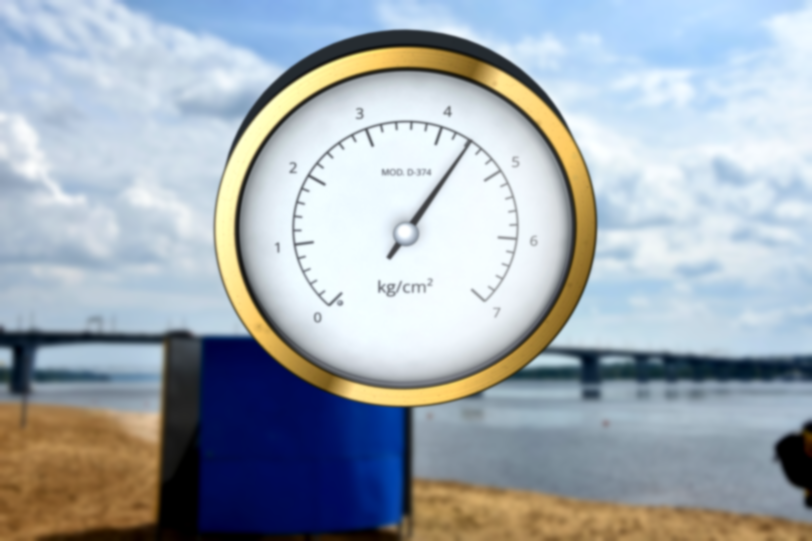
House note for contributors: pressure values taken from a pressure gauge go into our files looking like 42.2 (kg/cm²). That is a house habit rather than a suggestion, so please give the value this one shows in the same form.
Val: 4.4 (kg/cm²)
